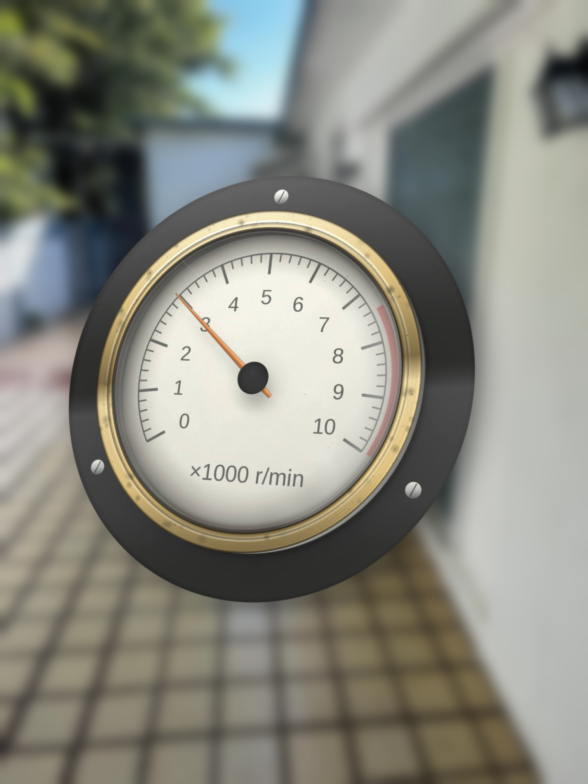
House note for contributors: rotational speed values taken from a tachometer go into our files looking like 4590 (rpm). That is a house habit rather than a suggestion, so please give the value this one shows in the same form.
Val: 3000 (rpm)
